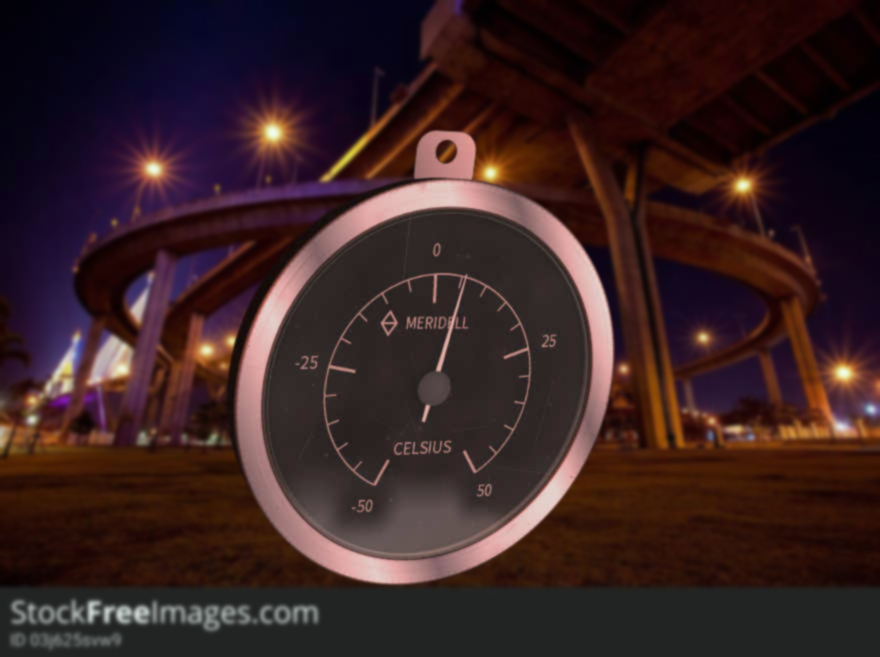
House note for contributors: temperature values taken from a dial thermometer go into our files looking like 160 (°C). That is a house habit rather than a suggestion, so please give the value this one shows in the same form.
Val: 5 (°C)
